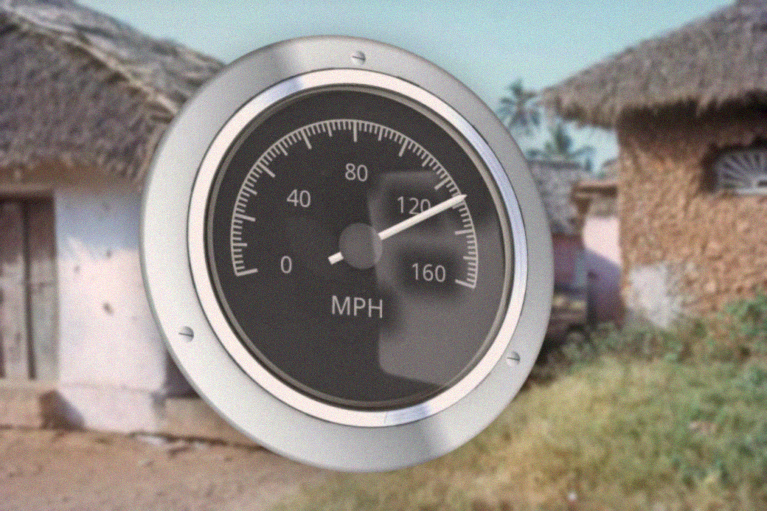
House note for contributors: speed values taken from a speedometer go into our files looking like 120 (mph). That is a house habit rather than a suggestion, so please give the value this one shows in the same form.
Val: 128 (mph)
